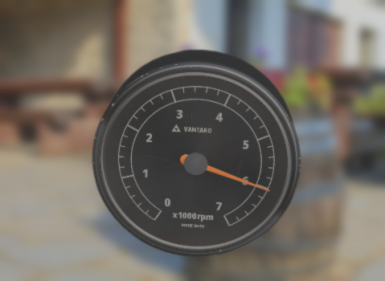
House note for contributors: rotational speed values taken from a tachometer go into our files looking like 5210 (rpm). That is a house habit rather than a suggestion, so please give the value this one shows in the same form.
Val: 6000 (rpm)
